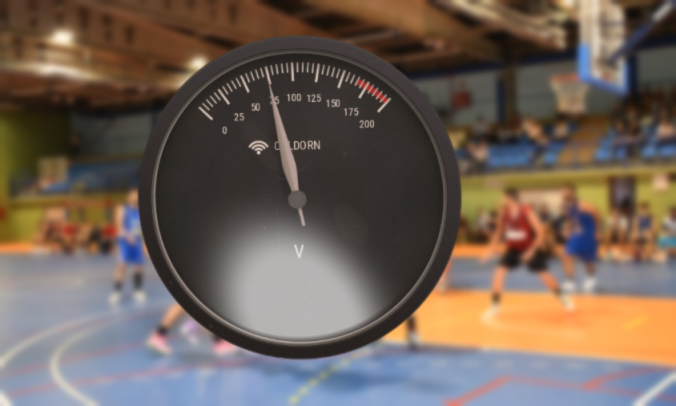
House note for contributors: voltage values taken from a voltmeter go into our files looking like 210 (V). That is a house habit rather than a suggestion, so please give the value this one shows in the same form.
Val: 75 (V)
